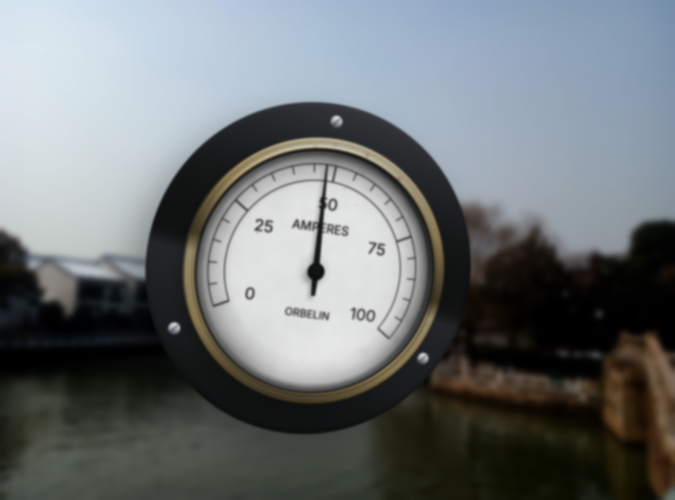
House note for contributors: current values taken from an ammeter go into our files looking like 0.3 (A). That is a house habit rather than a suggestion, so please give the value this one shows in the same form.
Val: 47.5 (A)
